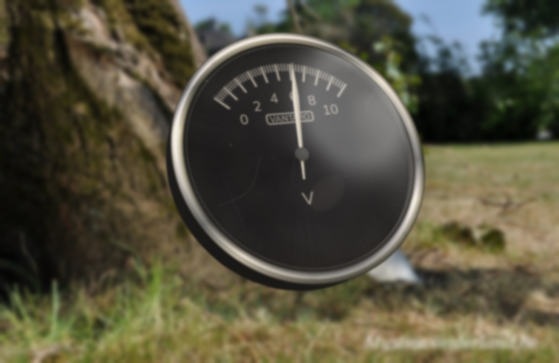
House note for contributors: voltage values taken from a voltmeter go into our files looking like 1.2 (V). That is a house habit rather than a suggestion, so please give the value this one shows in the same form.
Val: 6 (V)
